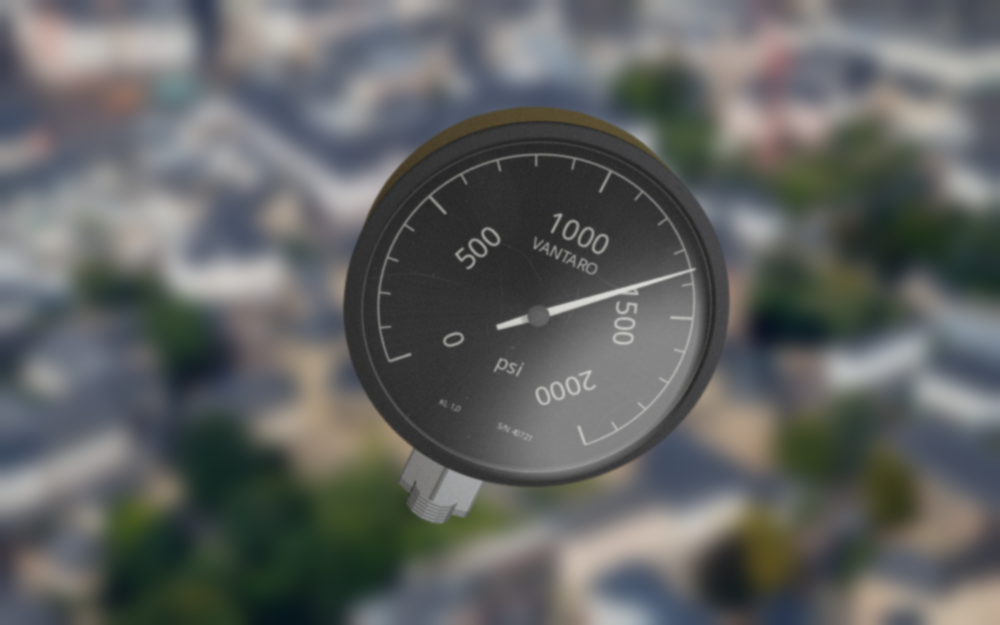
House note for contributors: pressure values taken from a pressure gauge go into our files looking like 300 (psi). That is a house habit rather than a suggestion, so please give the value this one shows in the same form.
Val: 1350 (psi)
